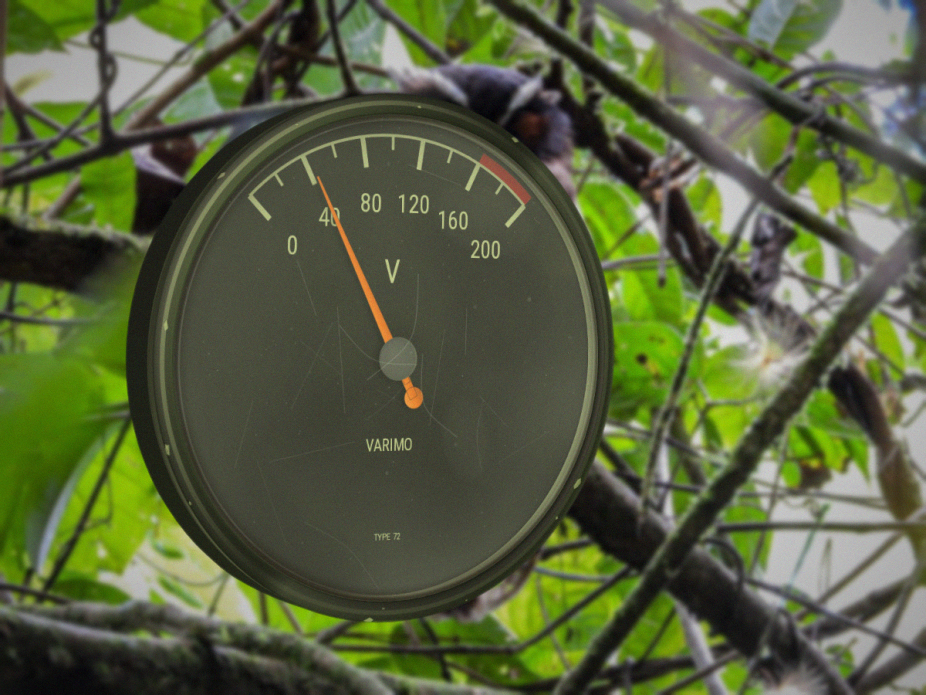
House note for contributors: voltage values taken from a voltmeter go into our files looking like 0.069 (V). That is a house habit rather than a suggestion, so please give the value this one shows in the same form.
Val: 40 (V)
